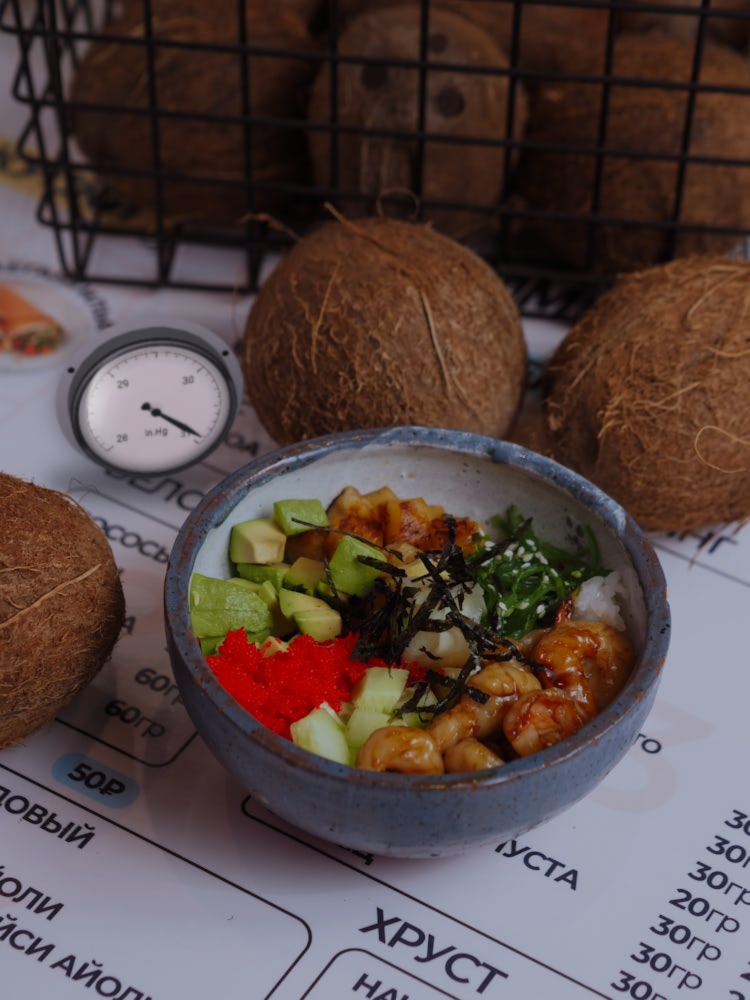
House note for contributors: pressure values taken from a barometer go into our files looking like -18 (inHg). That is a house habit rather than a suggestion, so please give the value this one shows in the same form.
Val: 30.9 (inHg)
